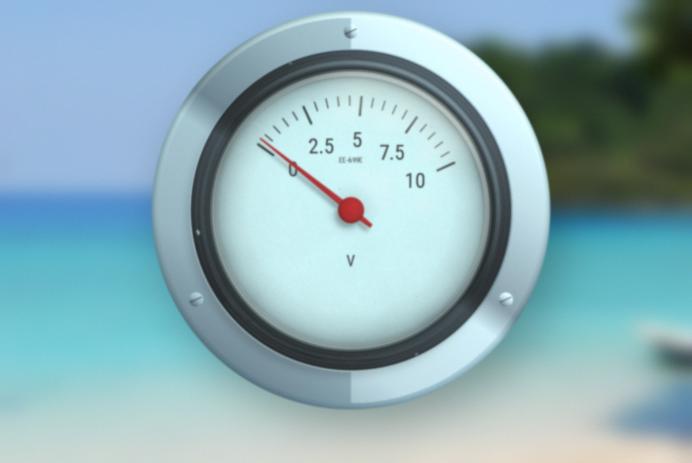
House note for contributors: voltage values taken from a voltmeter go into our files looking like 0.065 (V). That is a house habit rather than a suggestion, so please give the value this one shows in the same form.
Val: 0.25 (V)
